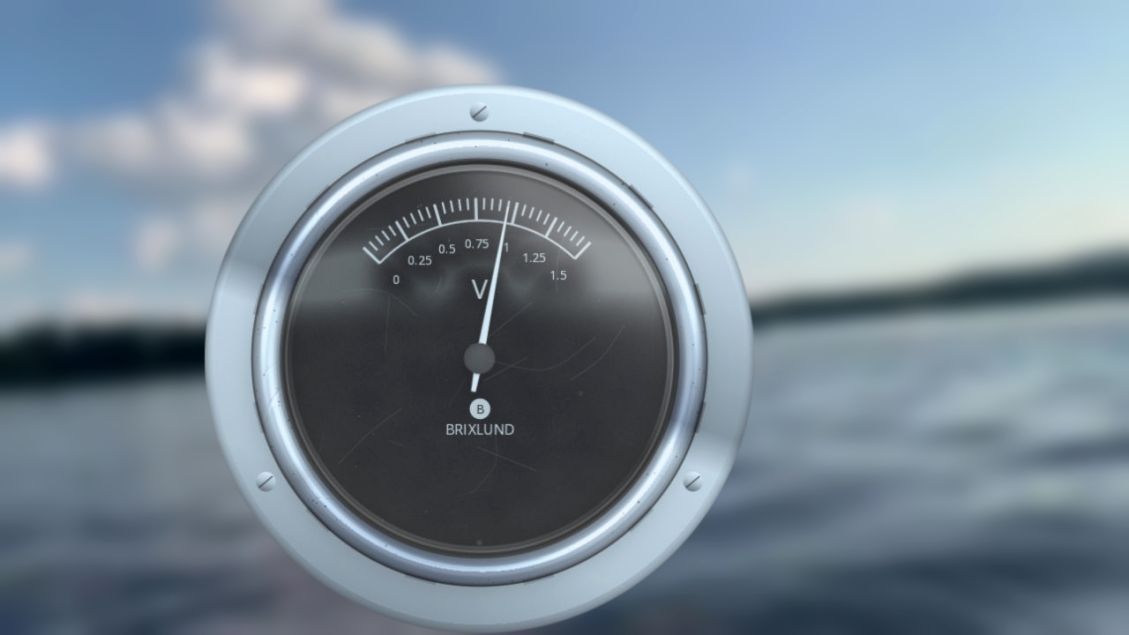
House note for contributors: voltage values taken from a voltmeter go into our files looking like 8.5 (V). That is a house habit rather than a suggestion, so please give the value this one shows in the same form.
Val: 0.95 (V)
